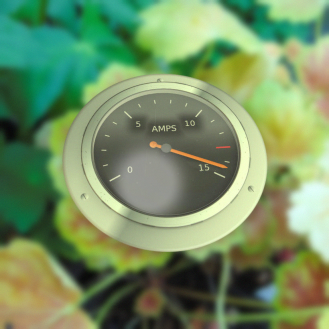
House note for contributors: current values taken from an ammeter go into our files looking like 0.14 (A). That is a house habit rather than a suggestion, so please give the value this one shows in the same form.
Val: 14.5 (A)
